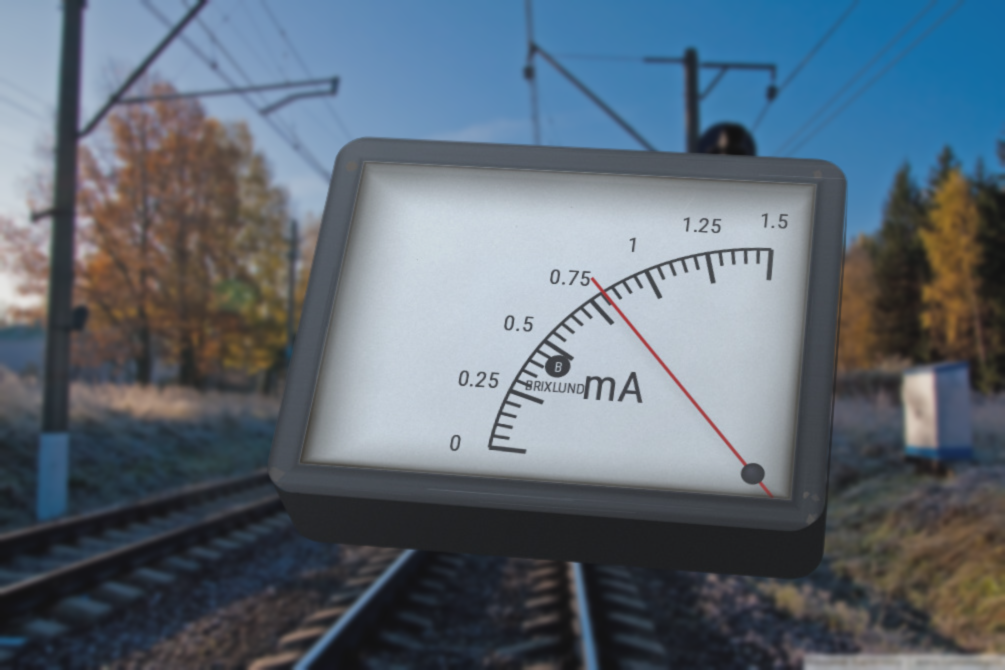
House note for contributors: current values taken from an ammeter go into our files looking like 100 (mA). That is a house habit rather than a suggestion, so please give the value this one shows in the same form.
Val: 0.8 (mA)
